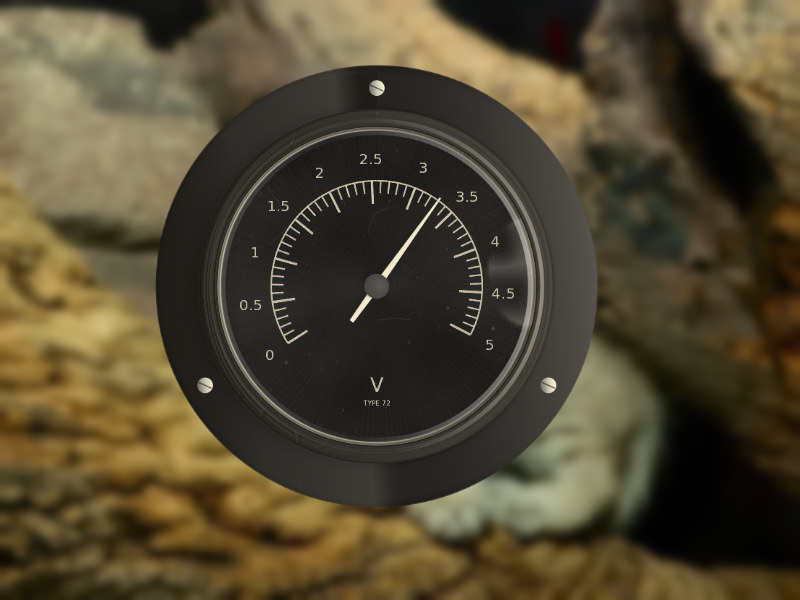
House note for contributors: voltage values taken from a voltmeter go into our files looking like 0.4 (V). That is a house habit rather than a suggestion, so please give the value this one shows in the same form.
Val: 3.3 (V)
